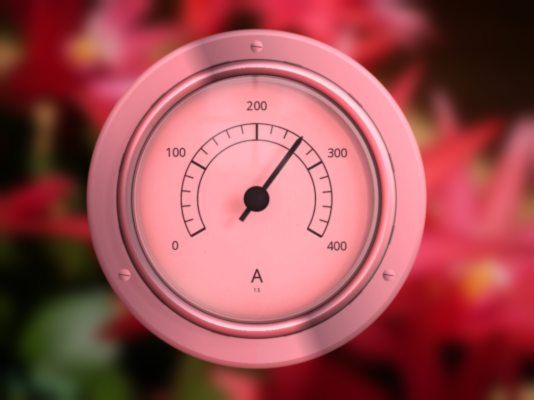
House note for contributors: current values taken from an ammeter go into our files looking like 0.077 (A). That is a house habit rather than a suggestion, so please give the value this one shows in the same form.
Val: 260 (A)
